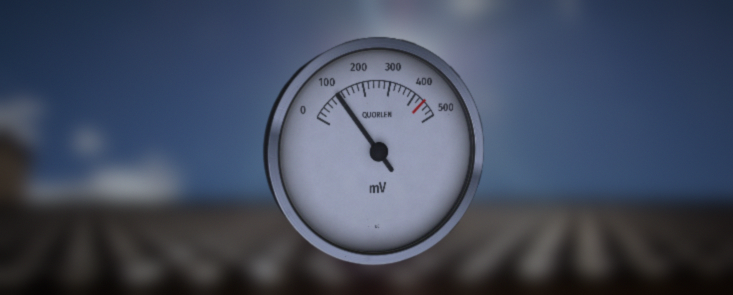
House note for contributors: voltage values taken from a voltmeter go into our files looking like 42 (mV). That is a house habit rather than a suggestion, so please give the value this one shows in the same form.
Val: 100 (mV)
